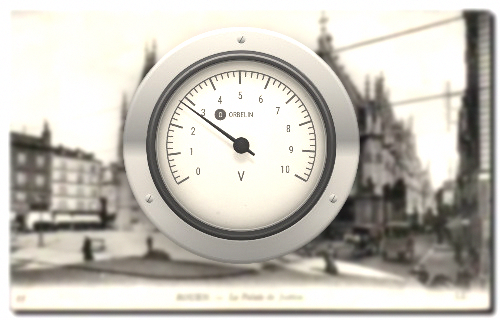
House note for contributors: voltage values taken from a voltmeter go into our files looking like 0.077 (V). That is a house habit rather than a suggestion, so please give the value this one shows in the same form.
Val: 2.8 (V)
